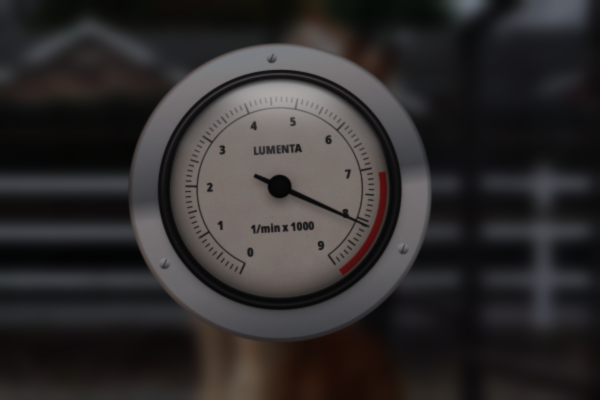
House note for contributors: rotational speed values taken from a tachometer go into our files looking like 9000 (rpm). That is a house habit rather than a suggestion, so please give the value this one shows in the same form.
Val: 8100 (rpm)
